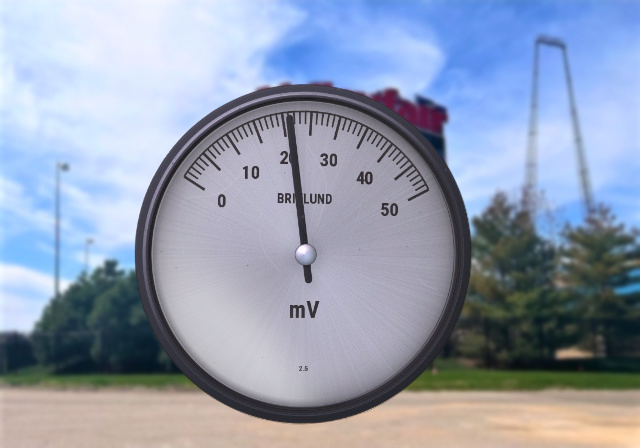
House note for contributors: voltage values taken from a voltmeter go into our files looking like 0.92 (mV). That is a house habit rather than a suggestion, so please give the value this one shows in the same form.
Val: 21 (mV)
